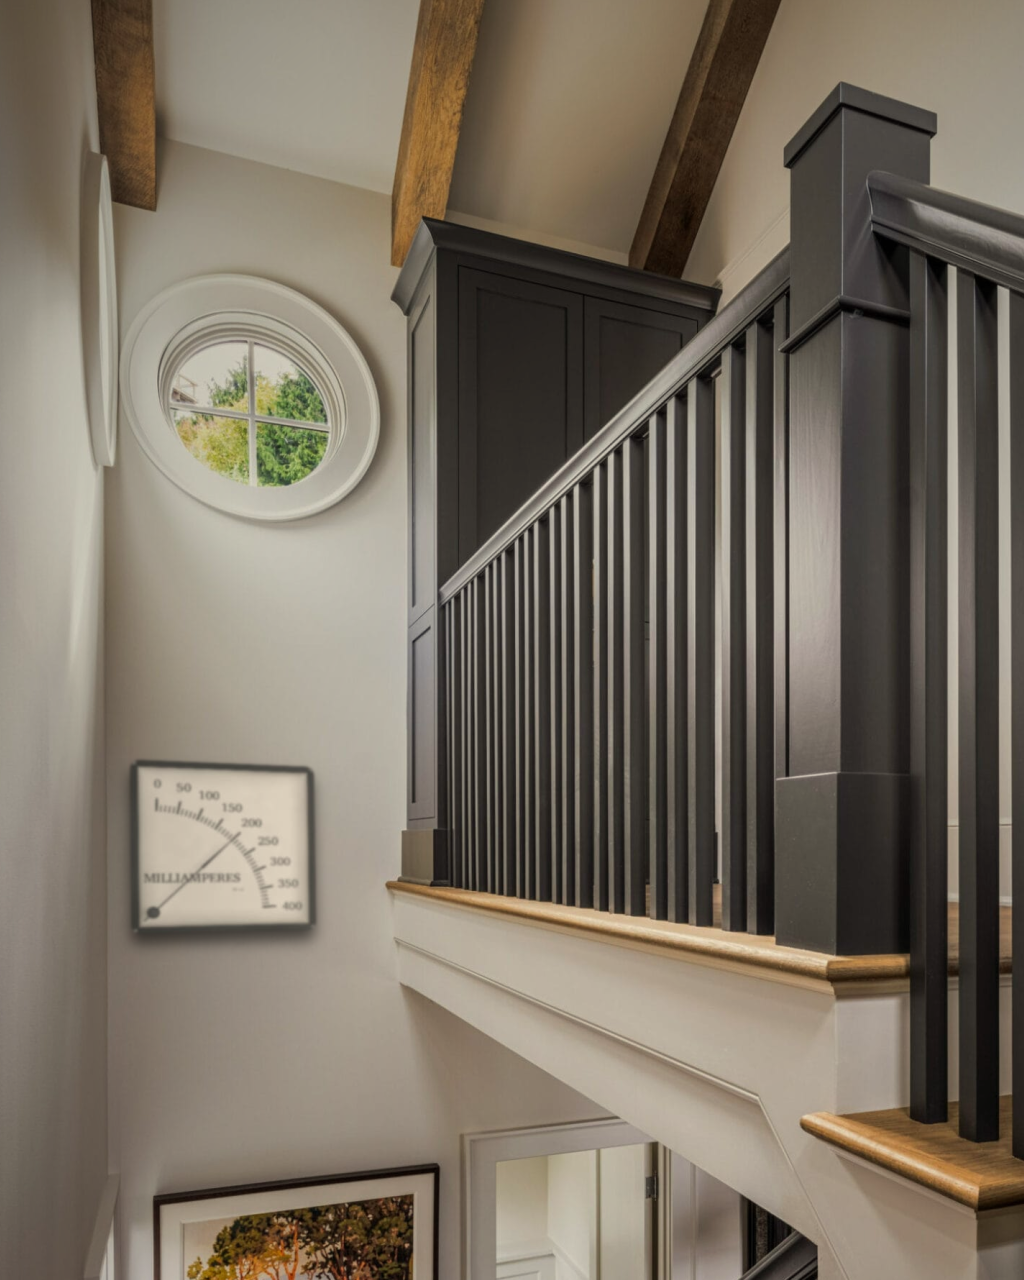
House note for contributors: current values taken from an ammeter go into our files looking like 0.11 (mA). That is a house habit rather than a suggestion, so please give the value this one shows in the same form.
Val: 200 (mA)
